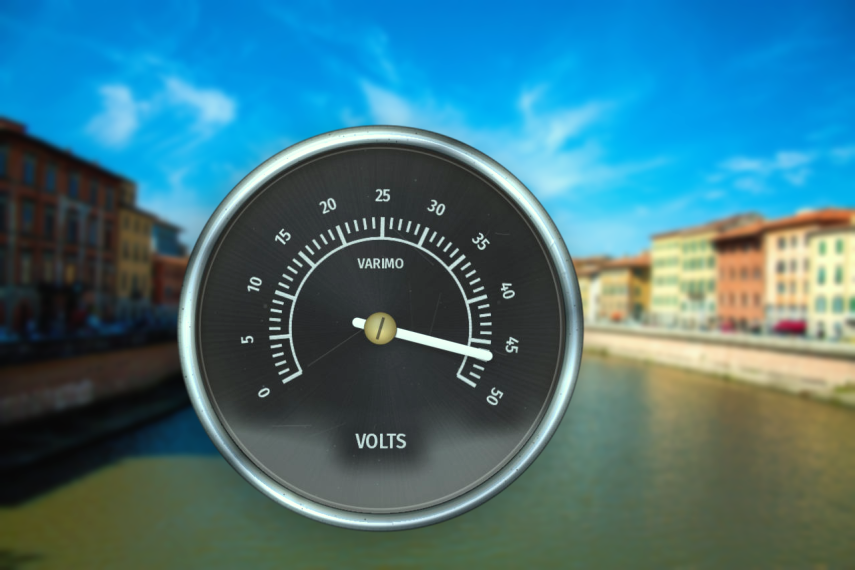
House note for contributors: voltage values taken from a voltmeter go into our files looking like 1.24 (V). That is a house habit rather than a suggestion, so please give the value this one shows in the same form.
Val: 46.5 (V)
